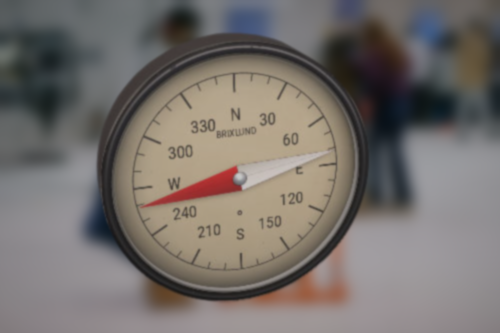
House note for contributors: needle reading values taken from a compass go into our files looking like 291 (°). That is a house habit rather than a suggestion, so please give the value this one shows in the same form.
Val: 260 (°)
